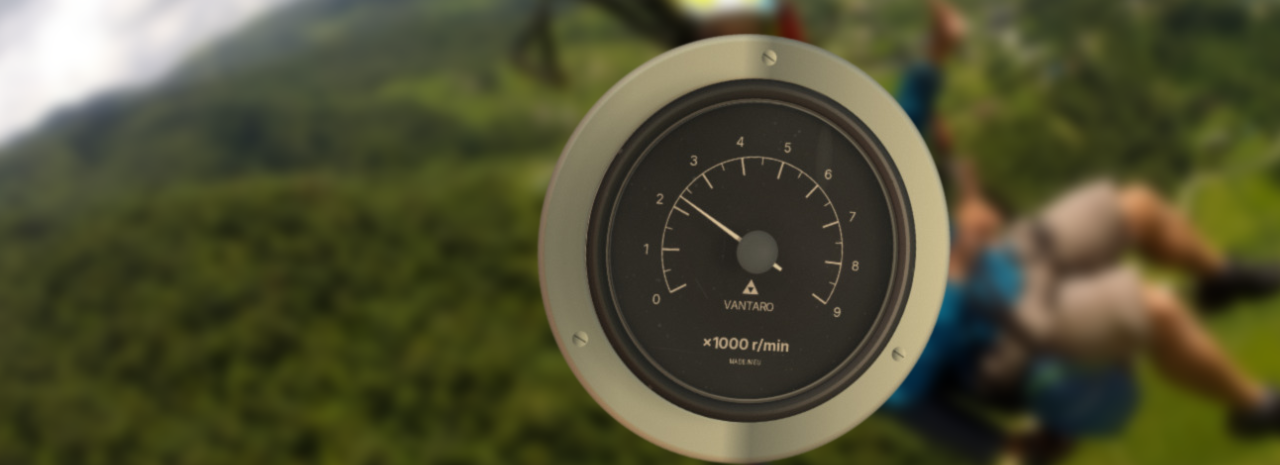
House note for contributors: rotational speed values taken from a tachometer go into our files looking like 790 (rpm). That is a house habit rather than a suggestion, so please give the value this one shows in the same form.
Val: 2250 (rpm)
